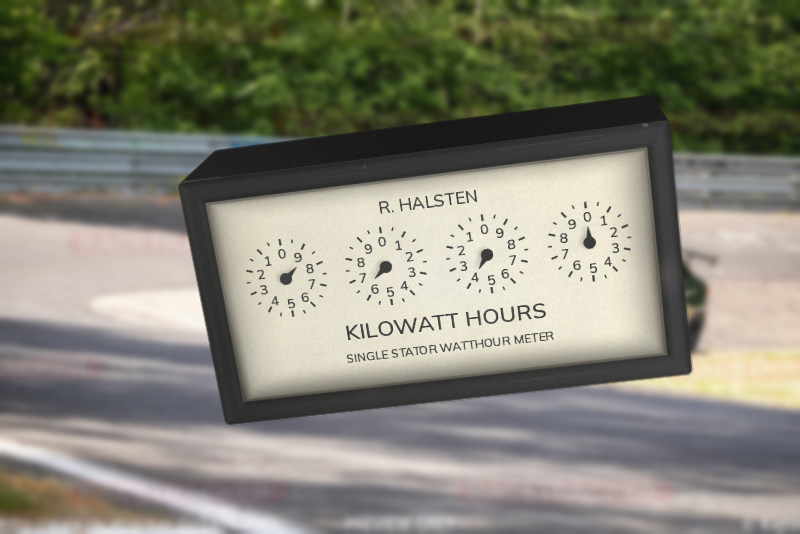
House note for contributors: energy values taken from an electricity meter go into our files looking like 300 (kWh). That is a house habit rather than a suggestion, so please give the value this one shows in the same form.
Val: 8640 (kWh)
